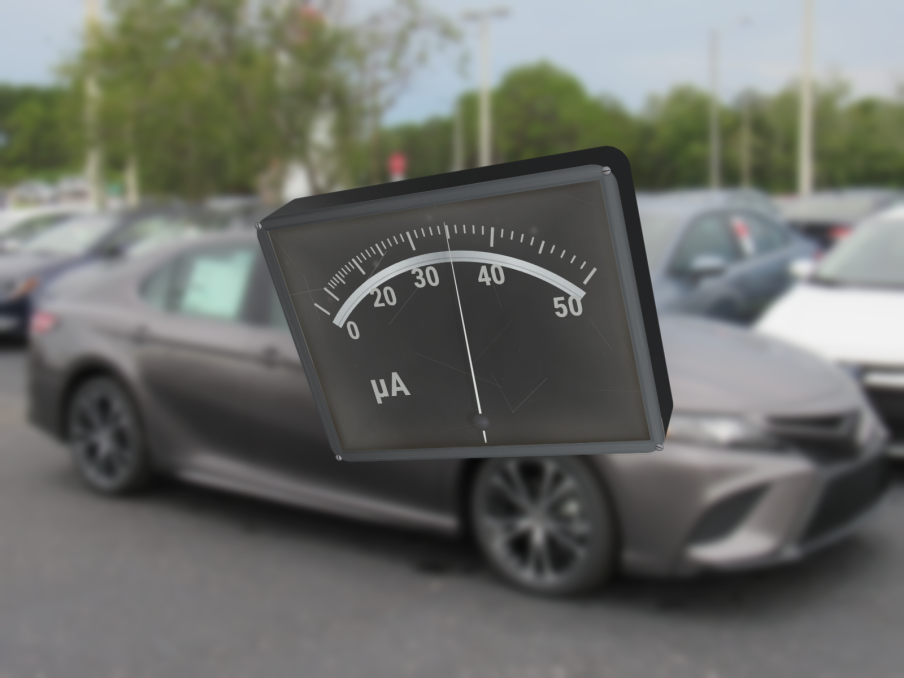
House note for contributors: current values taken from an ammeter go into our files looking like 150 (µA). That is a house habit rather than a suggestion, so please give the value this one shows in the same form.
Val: 35 (µA)
